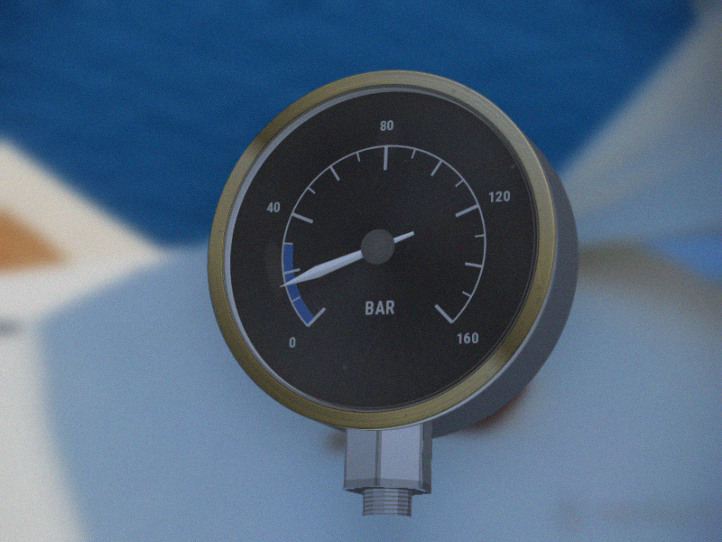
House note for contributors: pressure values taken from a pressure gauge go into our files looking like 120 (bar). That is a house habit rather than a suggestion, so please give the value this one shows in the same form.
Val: 15 (bar)
